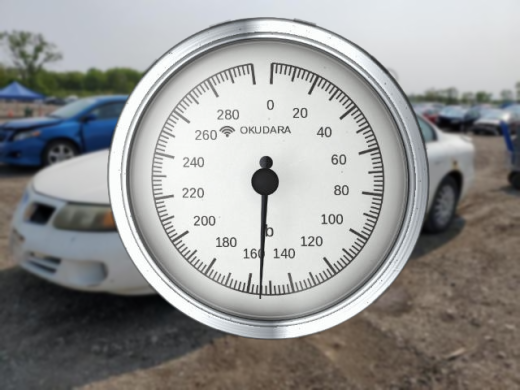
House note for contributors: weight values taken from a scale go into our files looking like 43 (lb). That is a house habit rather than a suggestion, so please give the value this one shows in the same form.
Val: 154 (lb)
